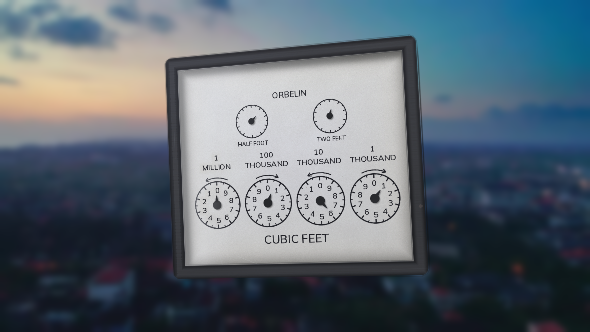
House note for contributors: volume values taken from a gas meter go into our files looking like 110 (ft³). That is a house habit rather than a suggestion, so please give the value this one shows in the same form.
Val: 6100 (ft³)
